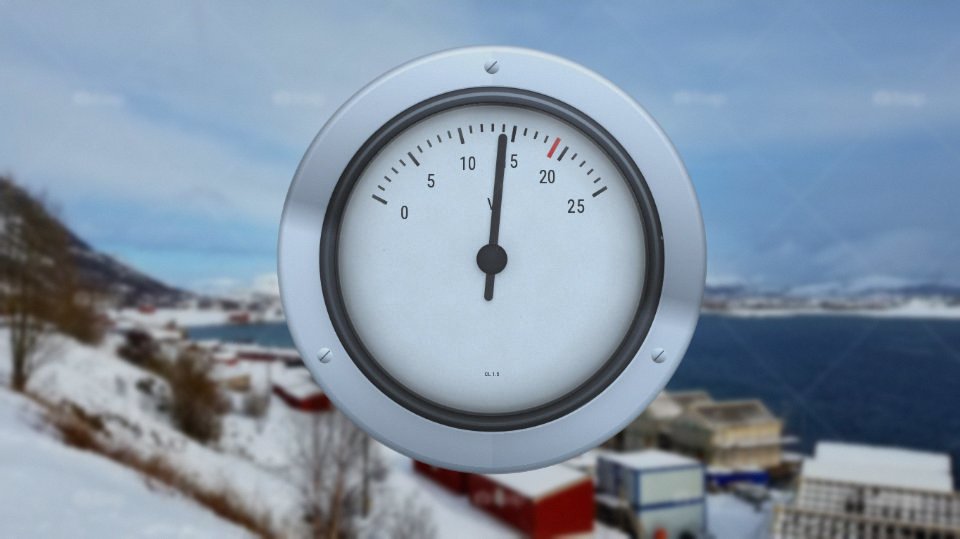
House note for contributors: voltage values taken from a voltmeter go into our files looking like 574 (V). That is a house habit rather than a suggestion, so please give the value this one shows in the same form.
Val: 14 (V)
